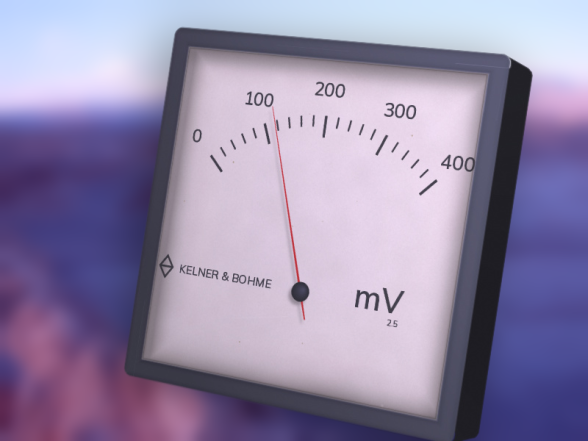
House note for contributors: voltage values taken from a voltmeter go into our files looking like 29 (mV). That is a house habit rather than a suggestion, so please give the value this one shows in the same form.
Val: 120 (mV)
